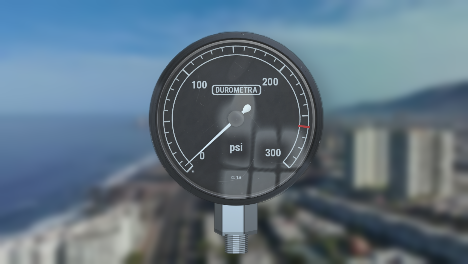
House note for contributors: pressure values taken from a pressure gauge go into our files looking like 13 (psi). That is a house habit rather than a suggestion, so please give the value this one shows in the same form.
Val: 5 (psi)
